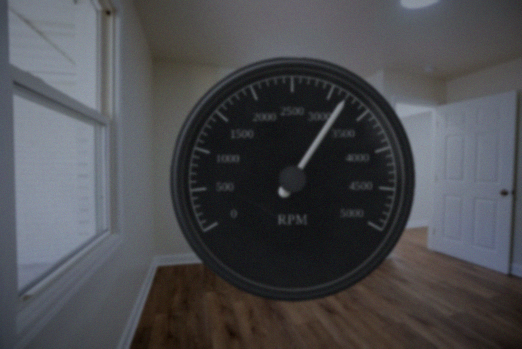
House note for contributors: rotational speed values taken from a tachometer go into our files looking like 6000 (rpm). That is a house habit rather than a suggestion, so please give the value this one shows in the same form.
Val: 3200 (rpm)
